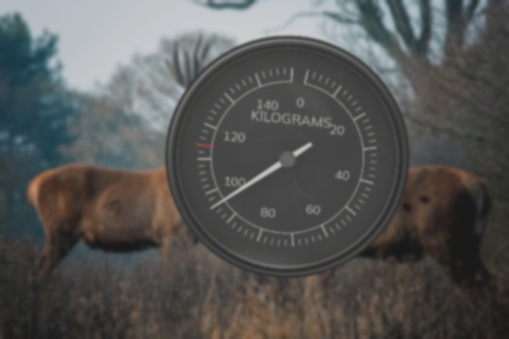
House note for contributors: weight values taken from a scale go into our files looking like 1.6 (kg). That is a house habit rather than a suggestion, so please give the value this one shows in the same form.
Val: 96 (kg)
